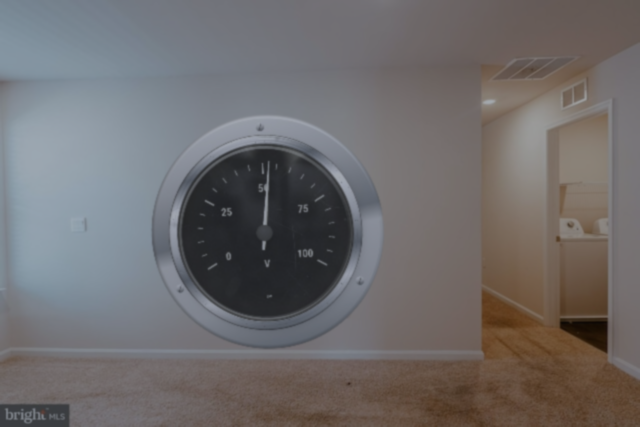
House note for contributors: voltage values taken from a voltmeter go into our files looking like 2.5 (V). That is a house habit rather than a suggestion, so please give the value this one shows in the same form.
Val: 52.5 (V)
